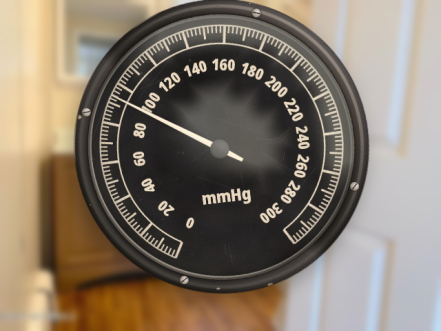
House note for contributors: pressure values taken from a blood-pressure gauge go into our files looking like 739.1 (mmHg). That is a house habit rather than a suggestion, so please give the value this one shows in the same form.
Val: 94 (mmHg)
